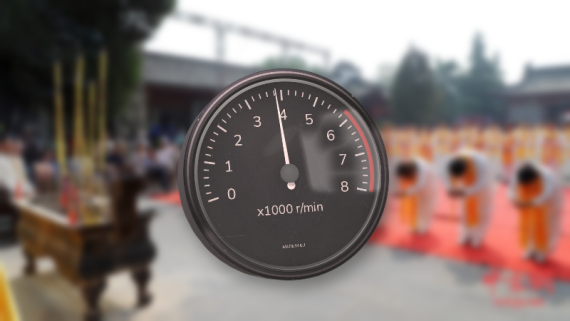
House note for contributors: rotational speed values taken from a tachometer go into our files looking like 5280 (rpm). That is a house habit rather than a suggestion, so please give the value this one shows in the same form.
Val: 3800 (rpm)
